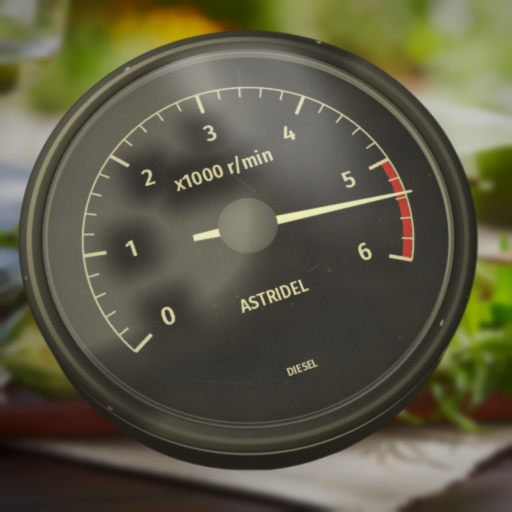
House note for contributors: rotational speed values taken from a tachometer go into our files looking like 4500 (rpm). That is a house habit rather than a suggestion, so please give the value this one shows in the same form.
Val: 5400 (rpm)
